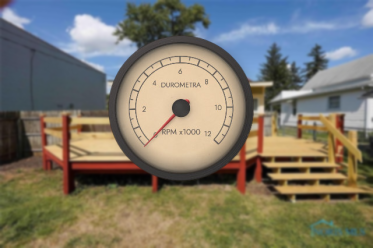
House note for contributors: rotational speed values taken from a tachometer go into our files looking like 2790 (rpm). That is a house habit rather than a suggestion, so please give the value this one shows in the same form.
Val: 0 (rpm)
